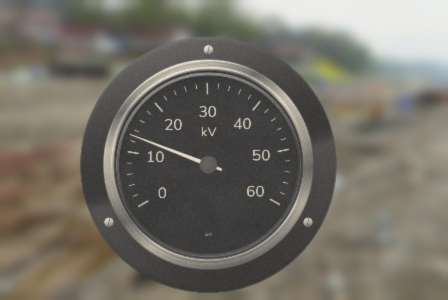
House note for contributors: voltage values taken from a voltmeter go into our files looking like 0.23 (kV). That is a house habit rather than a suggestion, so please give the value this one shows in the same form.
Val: 13 (kV)
